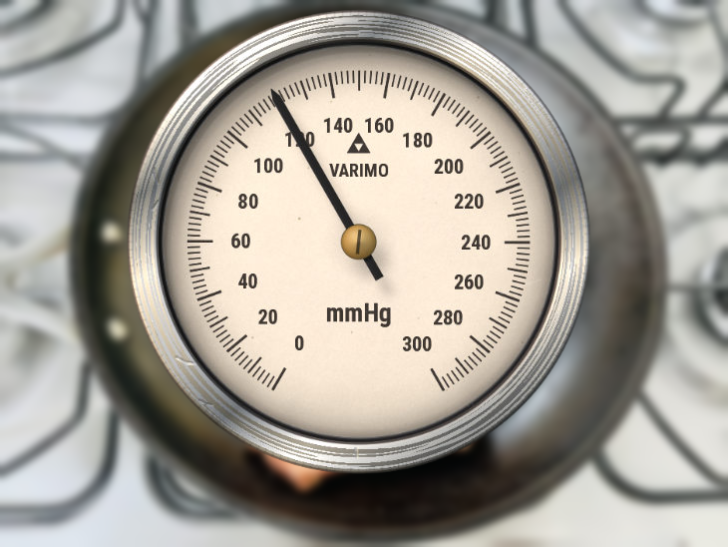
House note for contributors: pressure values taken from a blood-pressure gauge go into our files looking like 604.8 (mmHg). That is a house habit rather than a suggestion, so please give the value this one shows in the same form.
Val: 120 (mmHg)
